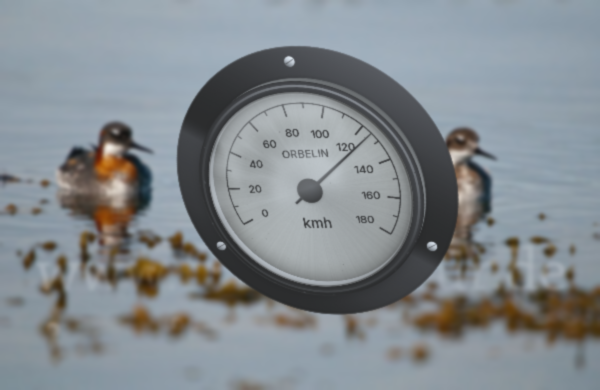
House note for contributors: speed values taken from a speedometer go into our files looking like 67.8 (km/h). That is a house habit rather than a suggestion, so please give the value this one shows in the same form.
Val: 125 (km/h)
